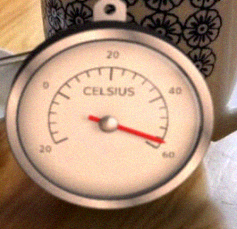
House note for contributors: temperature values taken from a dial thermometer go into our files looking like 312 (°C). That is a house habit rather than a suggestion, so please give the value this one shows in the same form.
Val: 56 (°C)
